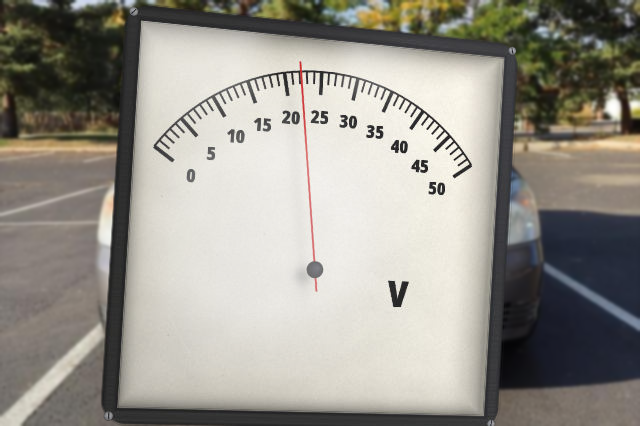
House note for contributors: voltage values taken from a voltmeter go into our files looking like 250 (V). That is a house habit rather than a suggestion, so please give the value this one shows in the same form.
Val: 22 (V)
